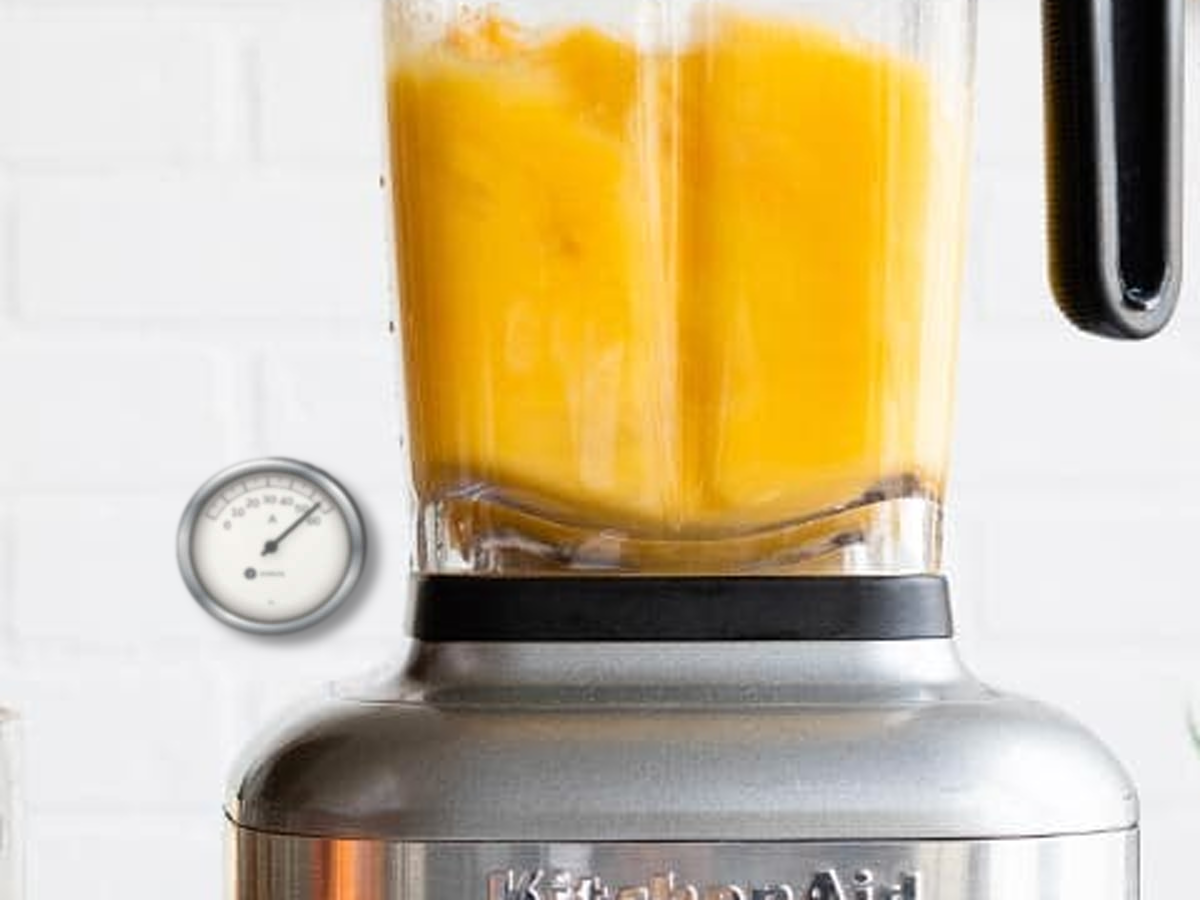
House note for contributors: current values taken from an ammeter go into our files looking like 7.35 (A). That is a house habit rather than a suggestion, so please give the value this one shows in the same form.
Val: 55 (A)
